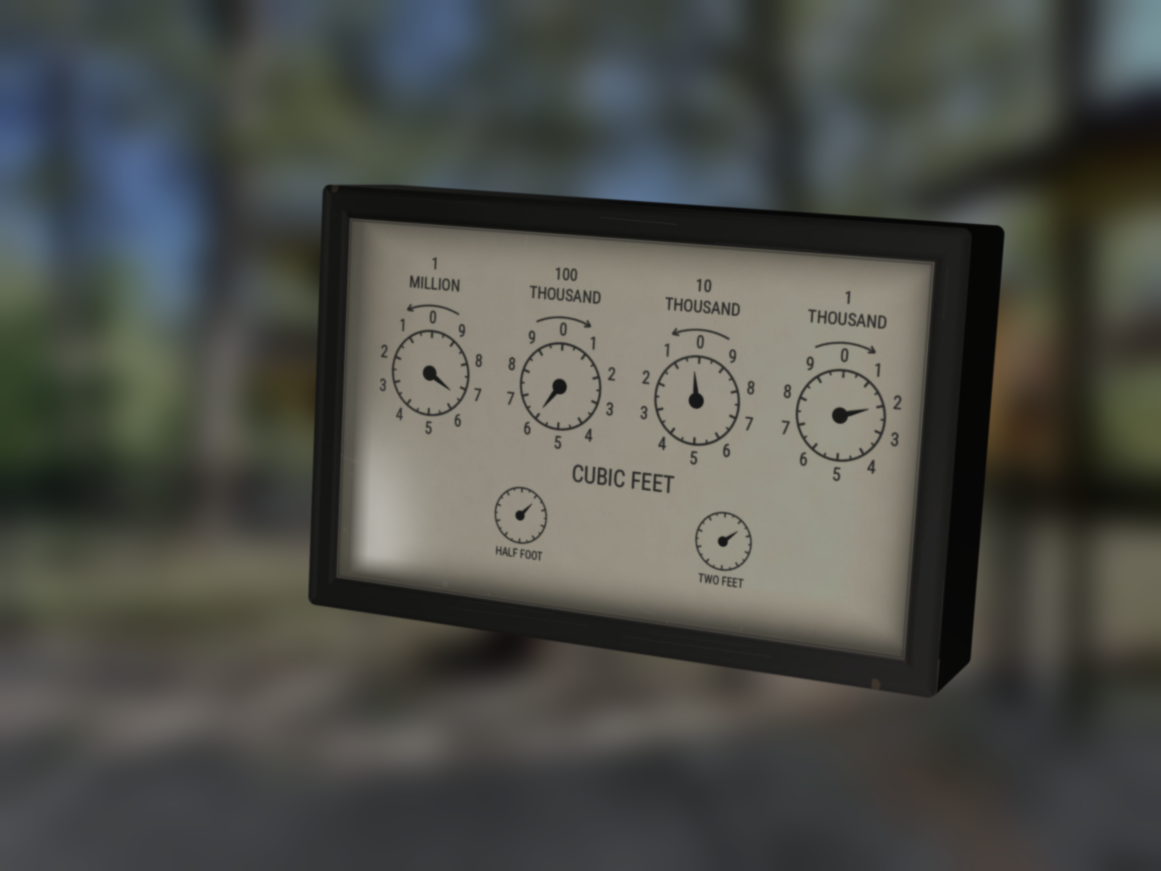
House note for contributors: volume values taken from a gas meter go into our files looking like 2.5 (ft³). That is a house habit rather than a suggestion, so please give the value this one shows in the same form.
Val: 660200 (ft³)
